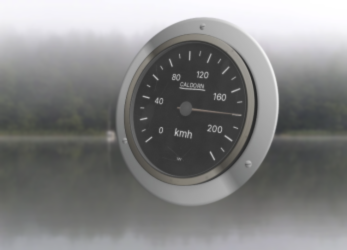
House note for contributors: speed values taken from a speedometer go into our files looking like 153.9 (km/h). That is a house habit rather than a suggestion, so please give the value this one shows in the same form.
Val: 180 (km/h)
